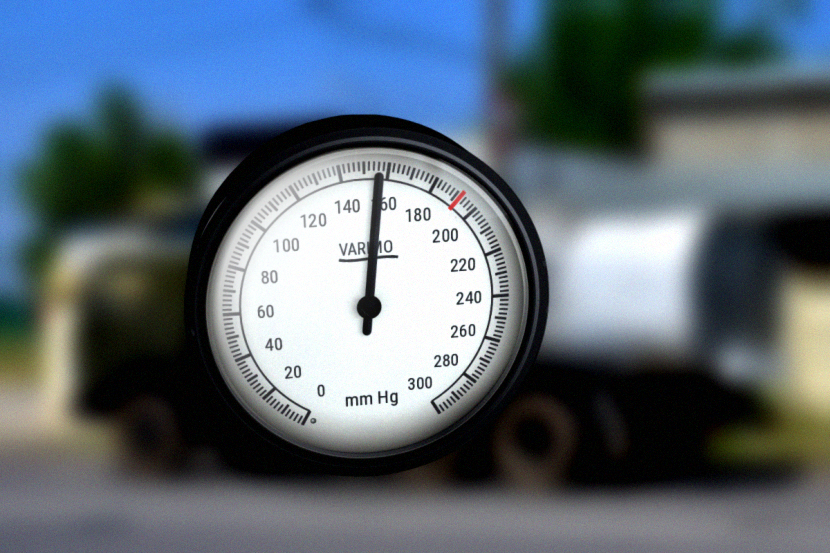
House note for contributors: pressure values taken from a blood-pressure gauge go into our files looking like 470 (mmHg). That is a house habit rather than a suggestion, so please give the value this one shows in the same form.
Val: 156 (mmHg)
